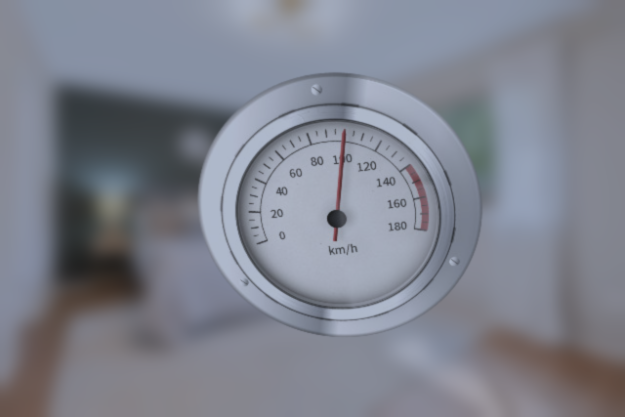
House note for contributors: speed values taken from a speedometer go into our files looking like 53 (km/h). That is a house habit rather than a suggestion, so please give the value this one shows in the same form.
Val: 100 (km/h)
